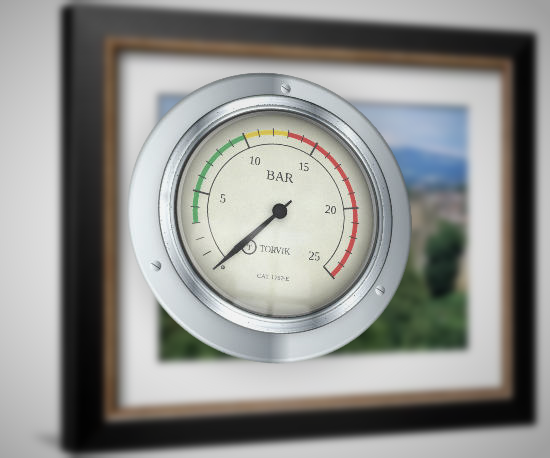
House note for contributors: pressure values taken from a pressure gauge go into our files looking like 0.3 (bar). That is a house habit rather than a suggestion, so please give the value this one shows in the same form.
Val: 0 (bar)
